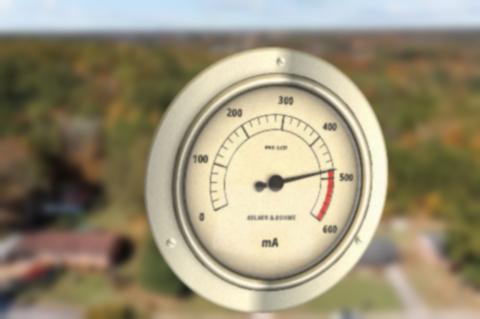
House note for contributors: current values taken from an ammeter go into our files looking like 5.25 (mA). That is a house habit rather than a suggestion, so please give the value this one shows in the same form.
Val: 480 (mA)
